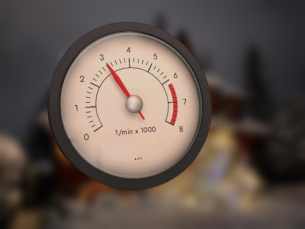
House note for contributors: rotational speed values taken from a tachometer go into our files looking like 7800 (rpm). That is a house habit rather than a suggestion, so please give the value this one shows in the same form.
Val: 3000 (rpm)
